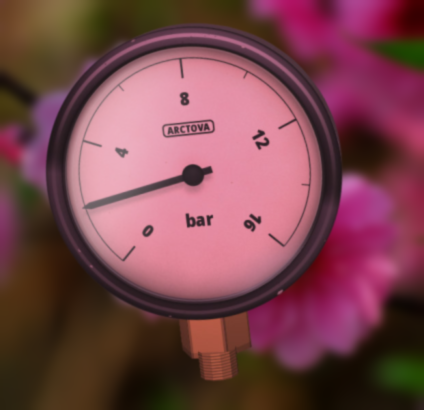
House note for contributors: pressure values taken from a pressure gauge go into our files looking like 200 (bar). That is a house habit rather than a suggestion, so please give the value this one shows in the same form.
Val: 2 (bar)
